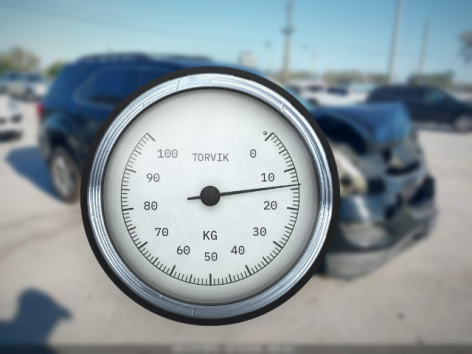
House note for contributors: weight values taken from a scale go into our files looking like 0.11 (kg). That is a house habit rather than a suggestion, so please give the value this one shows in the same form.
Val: 14 (kg)
